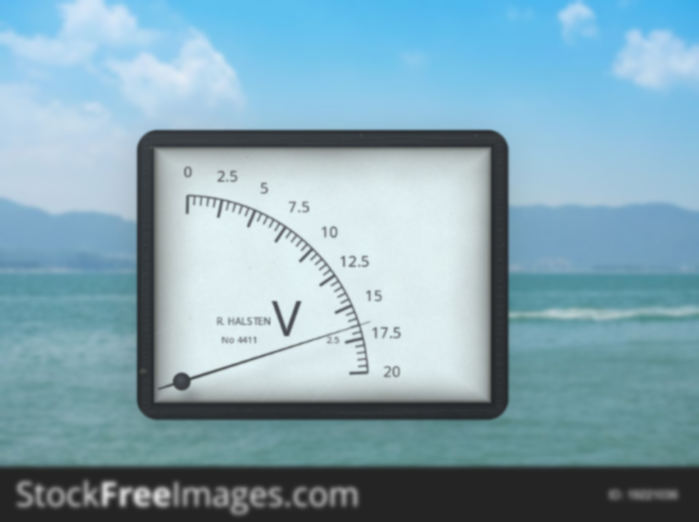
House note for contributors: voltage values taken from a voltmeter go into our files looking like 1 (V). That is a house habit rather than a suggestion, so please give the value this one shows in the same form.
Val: 16.5 (V)
